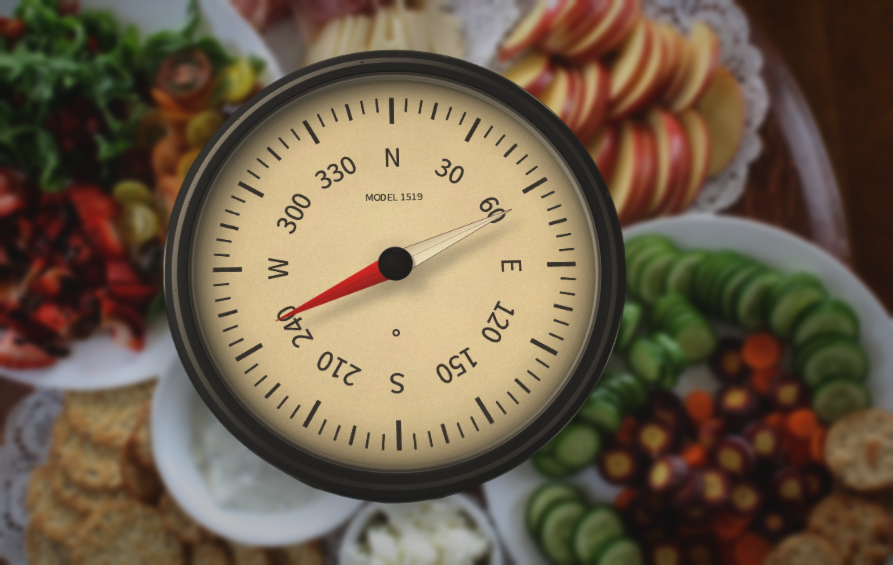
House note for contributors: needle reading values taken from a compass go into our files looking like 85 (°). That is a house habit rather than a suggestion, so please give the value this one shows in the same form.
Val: 245 (°)
